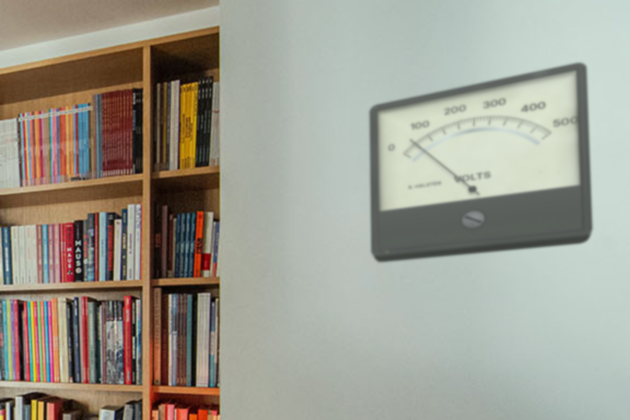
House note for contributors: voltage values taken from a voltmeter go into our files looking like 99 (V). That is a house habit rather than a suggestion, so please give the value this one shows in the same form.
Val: 50 (V)
